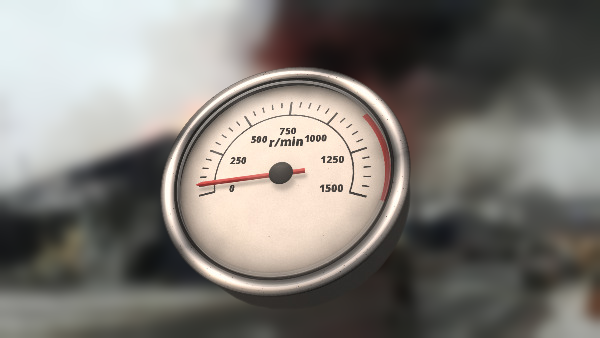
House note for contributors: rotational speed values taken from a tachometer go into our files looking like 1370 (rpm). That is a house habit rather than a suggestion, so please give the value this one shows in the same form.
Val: 50 (rpm)
